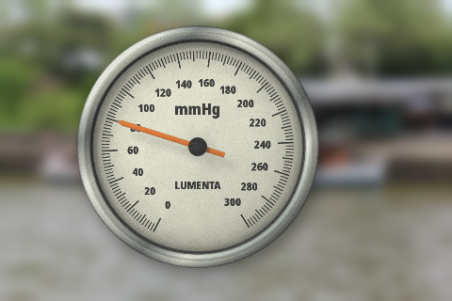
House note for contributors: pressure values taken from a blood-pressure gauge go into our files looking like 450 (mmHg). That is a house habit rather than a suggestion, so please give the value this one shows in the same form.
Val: 80 (mmHg)
